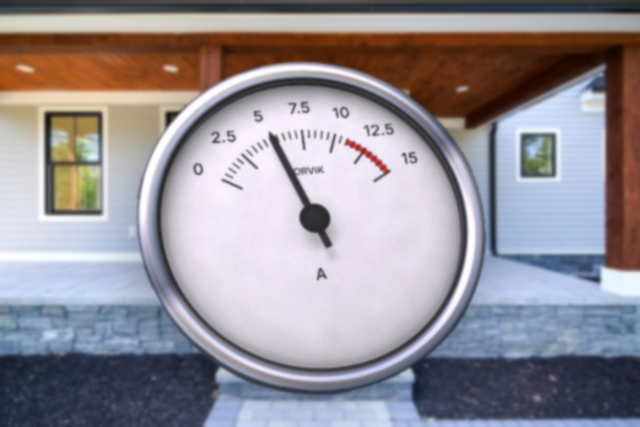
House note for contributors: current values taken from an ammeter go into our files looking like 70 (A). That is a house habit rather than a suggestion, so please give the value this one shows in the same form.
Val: 5 (A)
